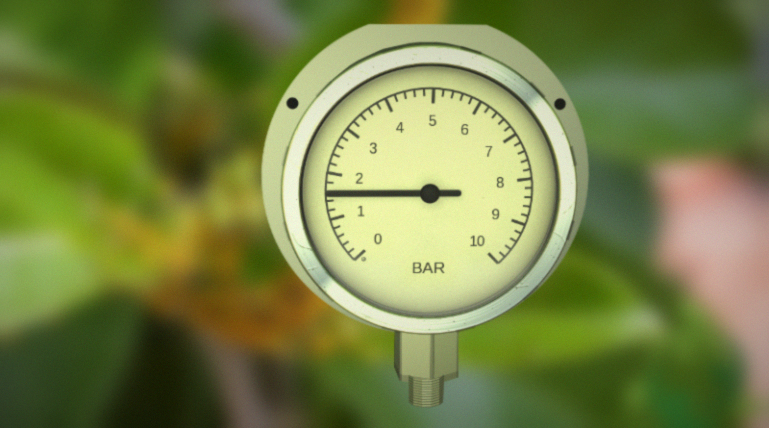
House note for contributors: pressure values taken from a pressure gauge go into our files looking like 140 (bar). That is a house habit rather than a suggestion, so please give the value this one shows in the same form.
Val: 1.6 (bar)
